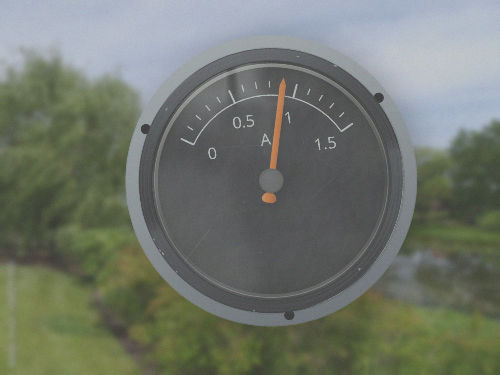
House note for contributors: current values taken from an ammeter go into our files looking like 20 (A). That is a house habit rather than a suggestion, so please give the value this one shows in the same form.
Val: 0.9 (A)
